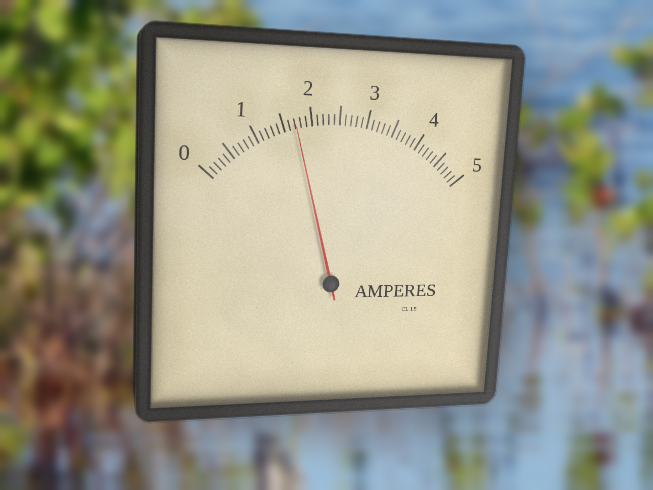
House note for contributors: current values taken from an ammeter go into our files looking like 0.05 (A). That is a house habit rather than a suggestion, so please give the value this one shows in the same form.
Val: 1.7 (A)
